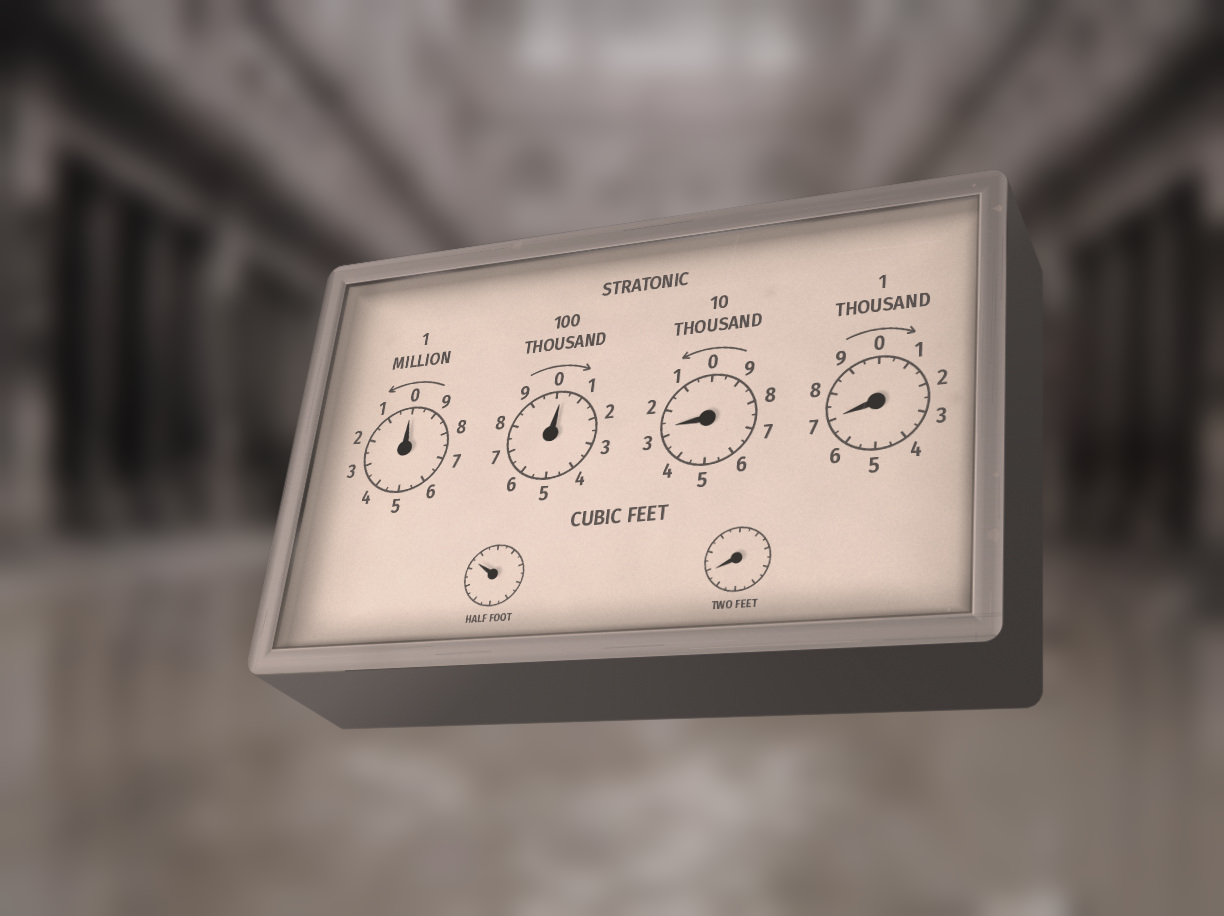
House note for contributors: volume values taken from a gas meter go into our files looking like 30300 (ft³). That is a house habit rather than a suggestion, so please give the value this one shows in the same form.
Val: 2700 (ft³)
